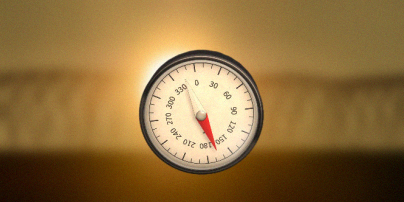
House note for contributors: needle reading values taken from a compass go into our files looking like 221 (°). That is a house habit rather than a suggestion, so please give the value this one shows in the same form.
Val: 165 (°)
